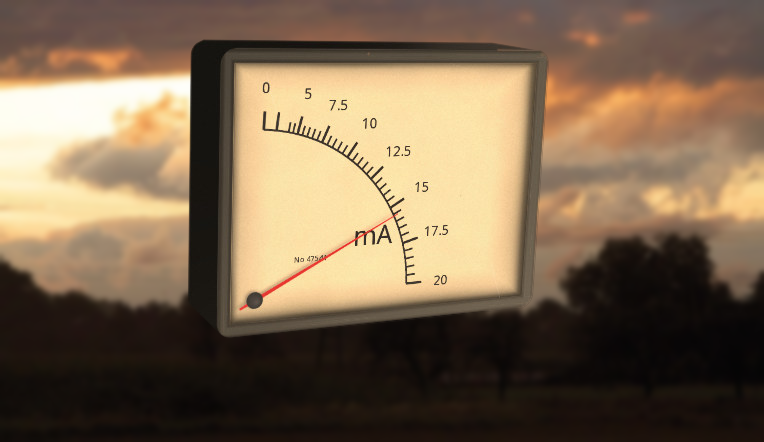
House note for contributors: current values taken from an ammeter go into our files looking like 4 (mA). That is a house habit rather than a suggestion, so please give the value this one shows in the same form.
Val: 15.5 (mA)
